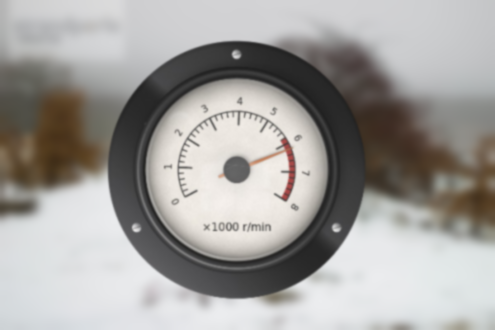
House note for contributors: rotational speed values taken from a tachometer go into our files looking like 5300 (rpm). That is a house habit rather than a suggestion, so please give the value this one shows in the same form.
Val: 6200 (rpm)
